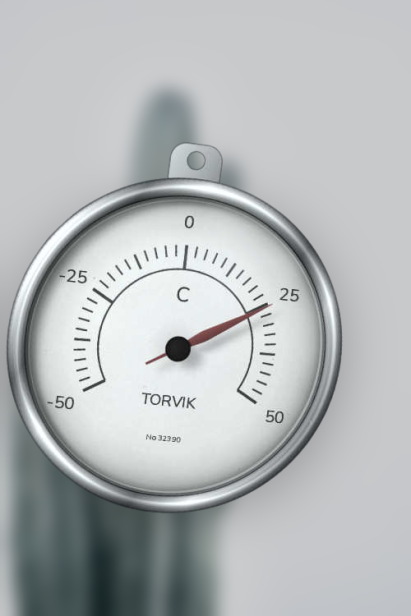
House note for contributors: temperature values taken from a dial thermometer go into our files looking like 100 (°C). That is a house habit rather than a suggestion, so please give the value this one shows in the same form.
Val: 25 (°C)
